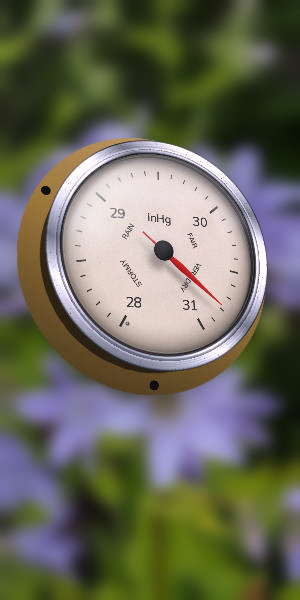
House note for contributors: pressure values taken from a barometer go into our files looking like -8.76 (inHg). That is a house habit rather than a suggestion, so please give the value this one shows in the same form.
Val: 30.8 (inHg)
